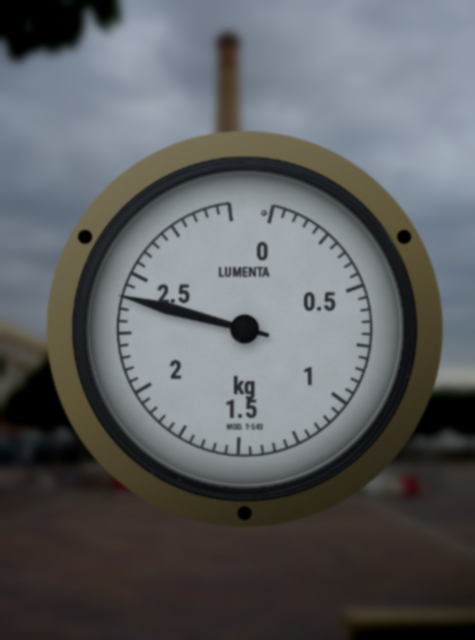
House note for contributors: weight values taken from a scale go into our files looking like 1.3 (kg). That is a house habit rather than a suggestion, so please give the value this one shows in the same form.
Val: 2.4 (kg)
